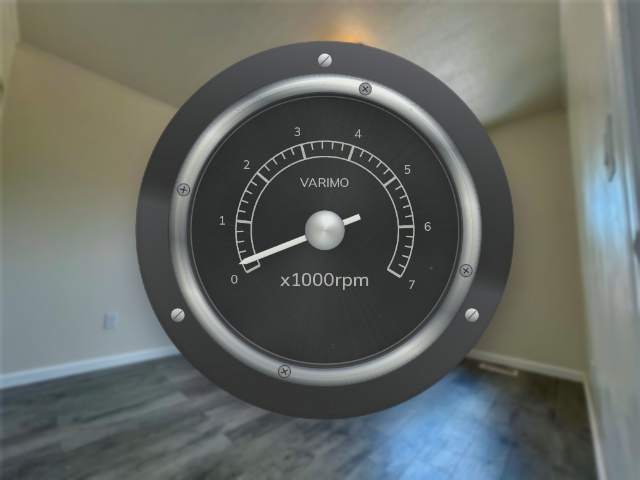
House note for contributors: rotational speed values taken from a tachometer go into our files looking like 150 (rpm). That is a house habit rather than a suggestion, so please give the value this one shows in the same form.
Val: 200 (rpm)
